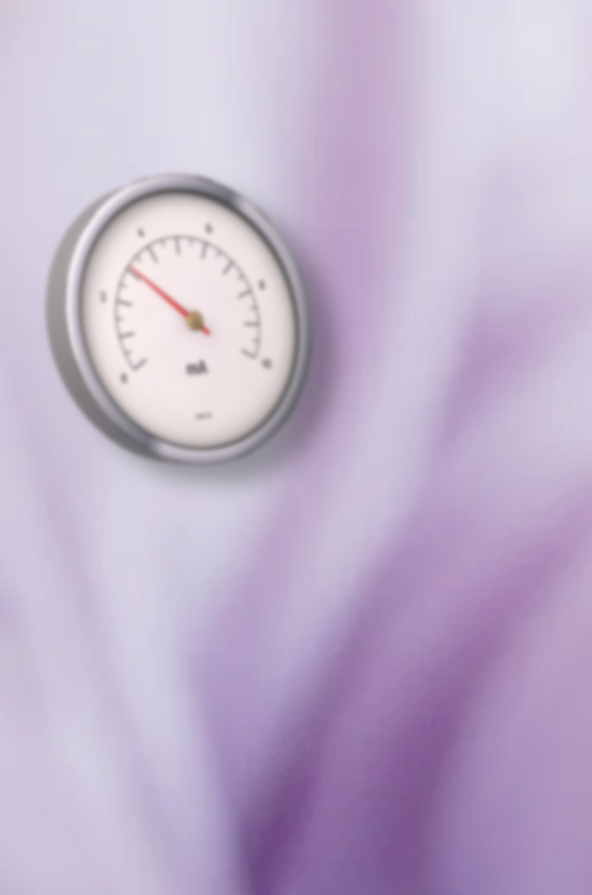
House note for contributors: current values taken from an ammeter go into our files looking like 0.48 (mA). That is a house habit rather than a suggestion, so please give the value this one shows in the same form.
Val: 3 (mA)
